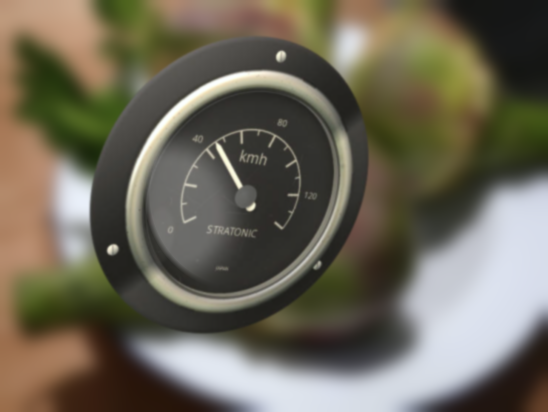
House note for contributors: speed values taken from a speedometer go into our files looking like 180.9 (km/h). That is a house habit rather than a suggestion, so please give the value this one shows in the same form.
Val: 45 (km/h)
